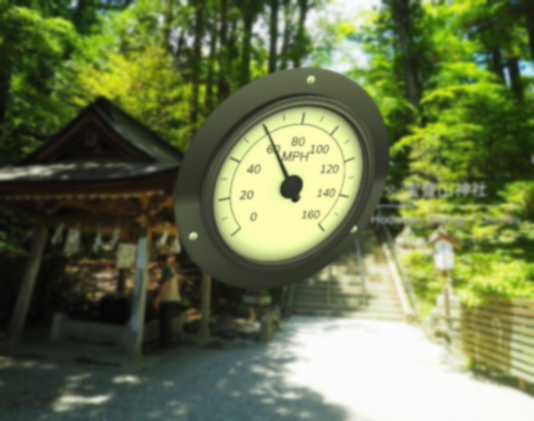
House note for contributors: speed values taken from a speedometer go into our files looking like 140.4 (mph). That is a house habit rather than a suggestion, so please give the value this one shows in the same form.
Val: 60 (mph)
